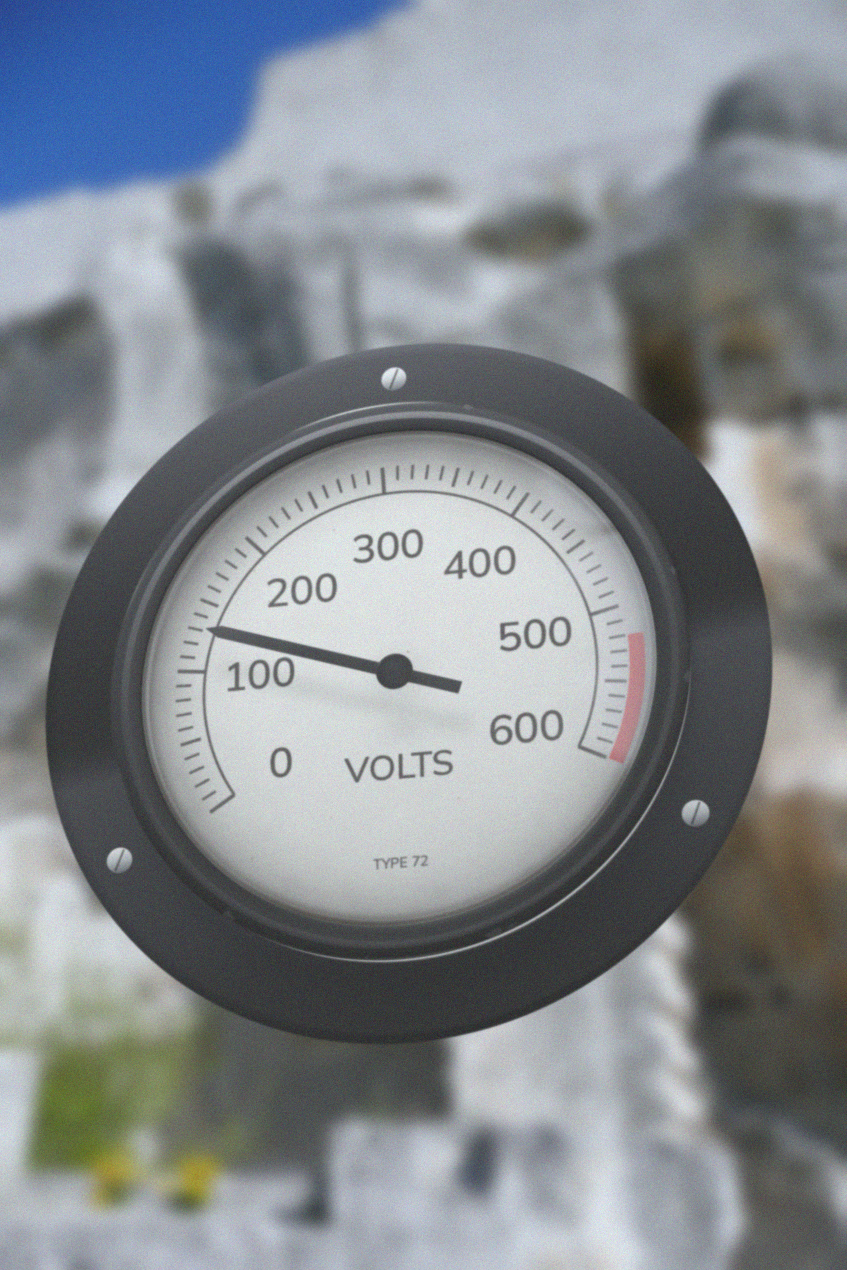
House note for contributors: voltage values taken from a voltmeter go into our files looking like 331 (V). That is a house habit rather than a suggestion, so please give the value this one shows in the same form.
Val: 130 (V)
